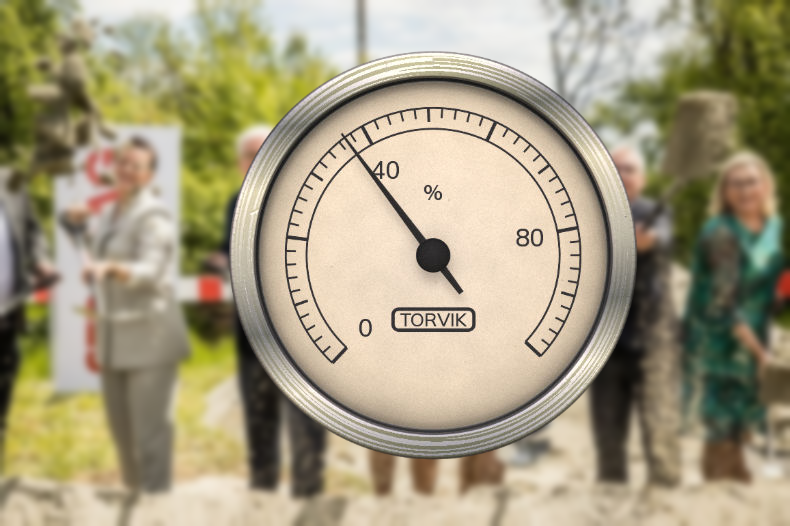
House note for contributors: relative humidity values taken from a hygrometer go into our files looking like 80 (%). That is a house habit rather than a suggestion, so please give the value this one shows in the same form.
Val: 37 (%)
